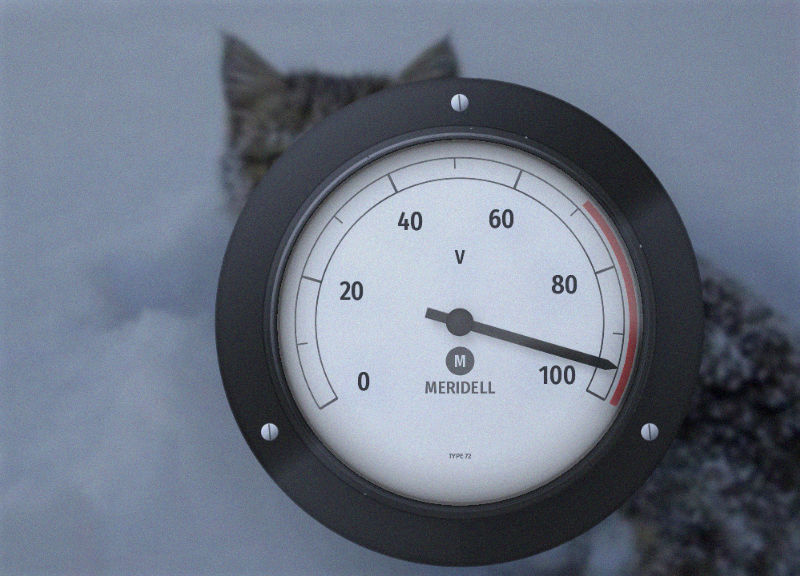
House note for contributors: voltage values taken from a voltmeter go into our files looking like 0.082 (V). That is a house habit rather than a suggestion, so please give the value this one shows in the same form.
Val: 95 (V)
